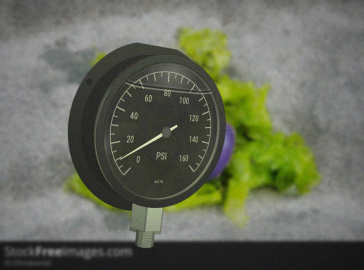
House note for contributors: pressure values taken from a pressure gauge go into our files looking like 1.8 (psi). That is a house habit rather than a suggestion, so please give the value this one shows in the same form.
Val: 10 (psi)
